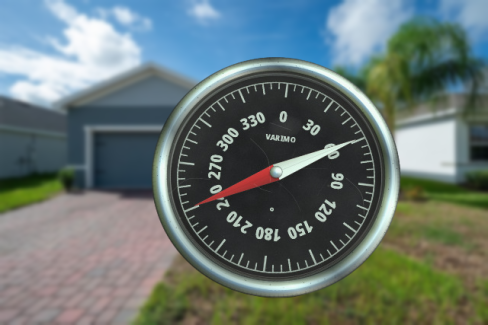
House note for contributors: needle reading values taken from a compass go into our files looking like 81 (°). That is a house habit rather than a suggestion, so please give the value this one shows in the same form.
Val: 240 (°)
